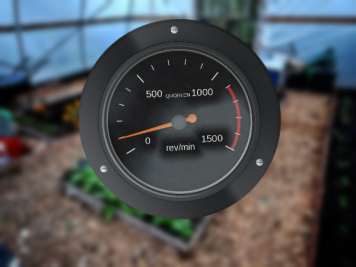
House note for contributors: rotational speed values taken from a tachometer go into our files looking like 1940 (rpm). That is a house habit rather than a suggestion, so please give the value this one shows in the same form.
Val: 100 (rpm)
